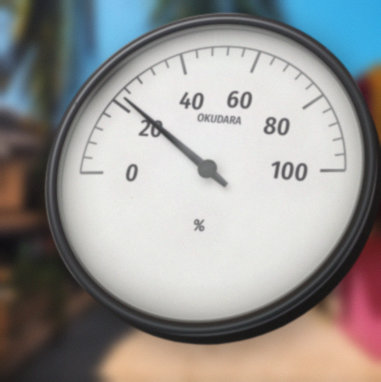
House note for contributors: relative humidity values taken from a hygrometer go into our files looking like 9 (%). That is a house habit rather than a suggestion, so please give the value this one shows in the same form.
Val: 22 (%)
